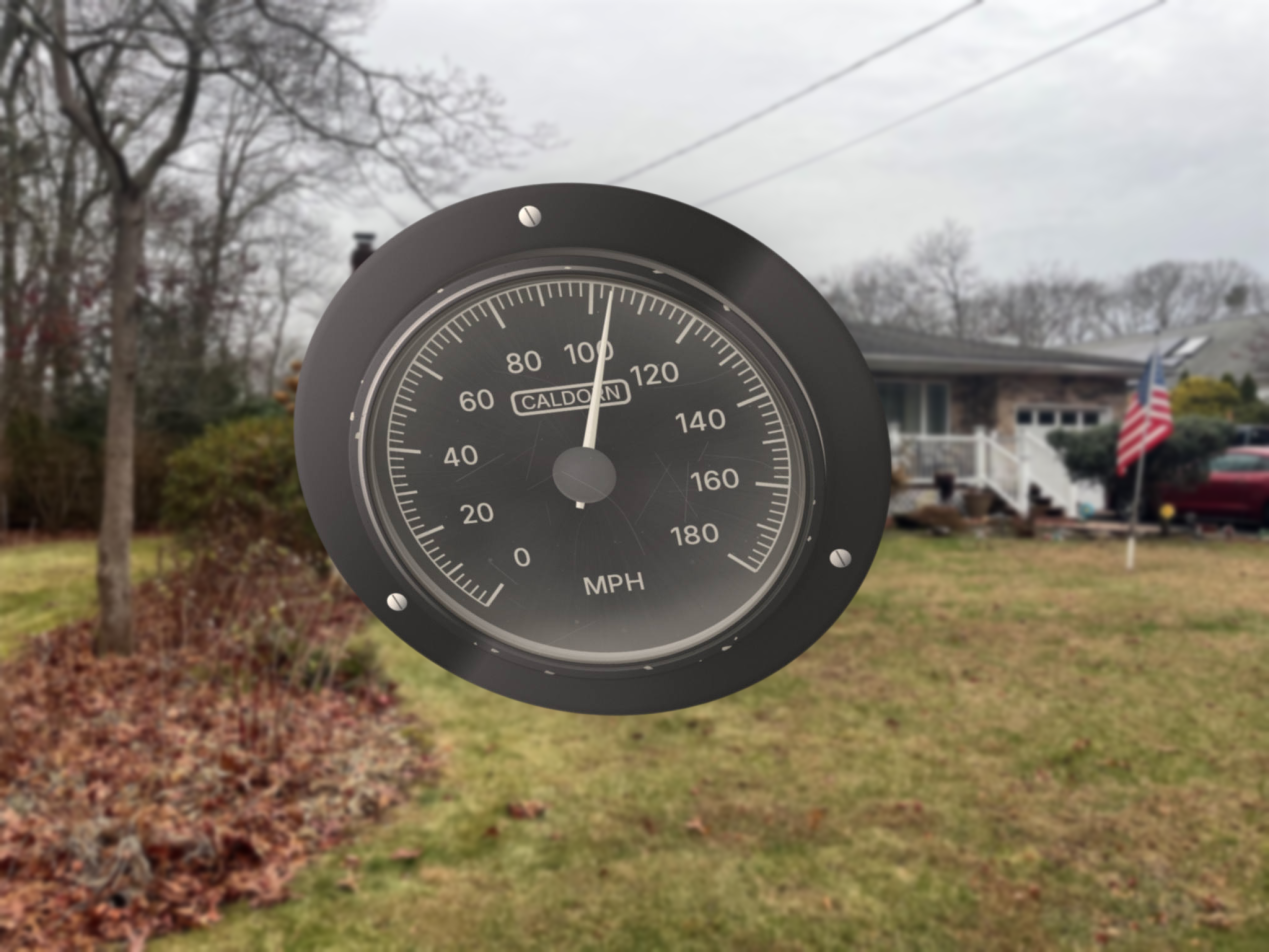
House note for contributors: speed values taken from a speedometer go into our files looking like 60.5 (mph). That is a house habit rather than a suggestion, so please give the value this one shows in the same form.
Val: 104 (mph)
